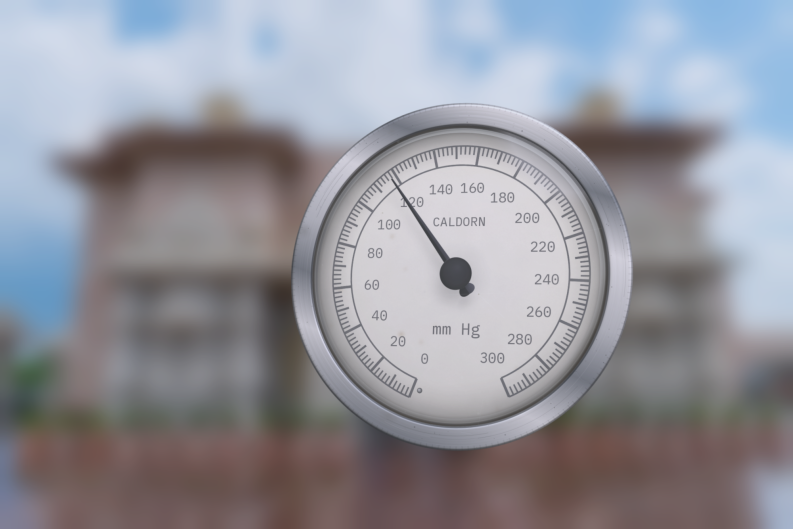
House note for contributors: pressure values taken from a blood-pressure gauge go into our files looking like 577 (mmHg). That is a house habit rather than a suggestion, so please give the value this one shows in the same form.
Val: 118 (mmHg)
